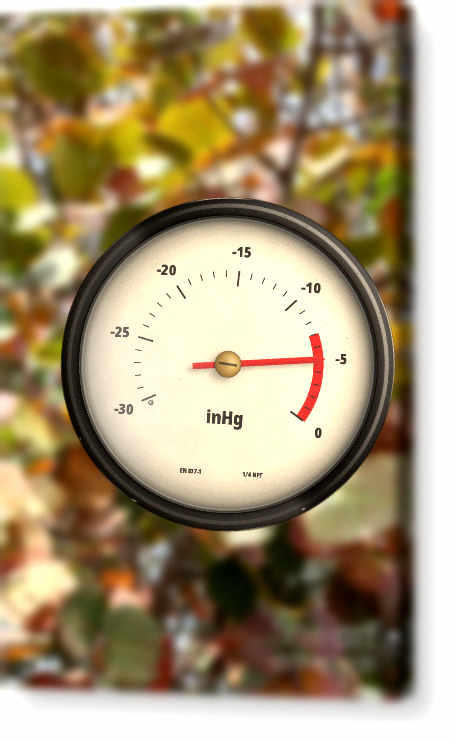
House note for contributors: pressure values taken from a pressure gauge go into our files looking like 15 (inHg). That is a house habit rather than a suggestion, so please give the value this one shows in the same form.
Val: -5 (inHg)
